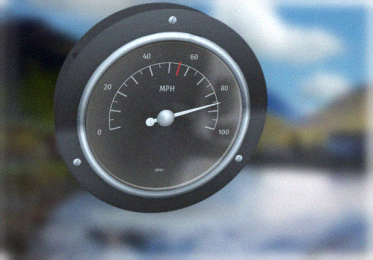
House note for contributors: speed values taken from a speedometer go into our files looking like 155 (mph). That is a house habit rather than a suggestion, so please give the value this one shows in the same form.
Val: 85 (mph)
